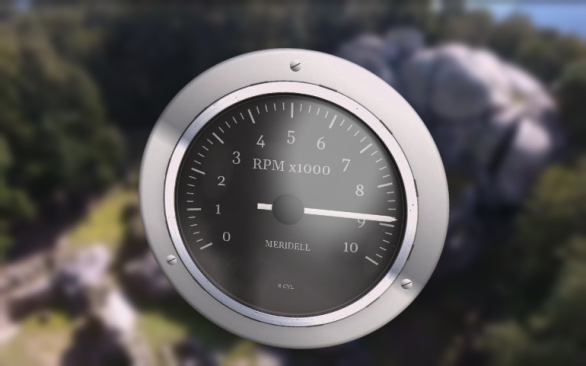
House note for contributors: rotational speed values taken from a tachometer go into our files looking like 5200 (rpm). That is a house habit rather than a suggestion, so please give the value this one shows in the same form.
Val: 8800 (rpm)
